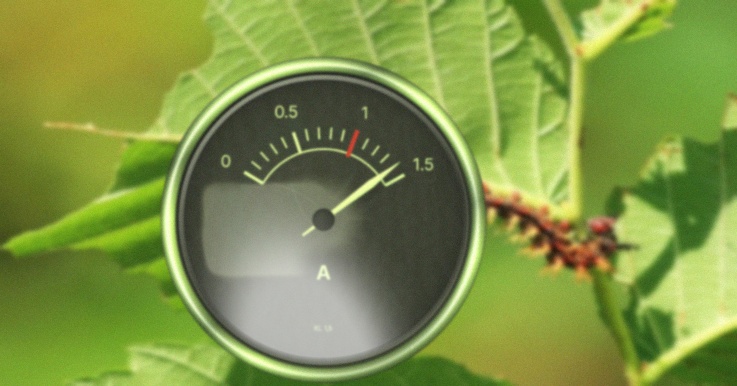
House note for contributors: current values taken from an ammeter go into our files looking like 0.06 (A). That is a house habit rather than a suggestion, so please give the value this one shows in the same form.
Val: 1.4 (A)
